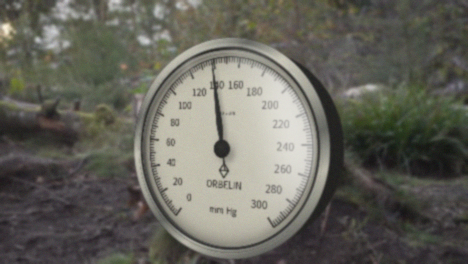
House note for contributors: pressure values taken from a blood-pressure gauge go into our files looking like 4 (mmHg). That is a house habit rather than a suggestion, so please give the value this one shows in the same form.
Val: 140 (mmHg)
